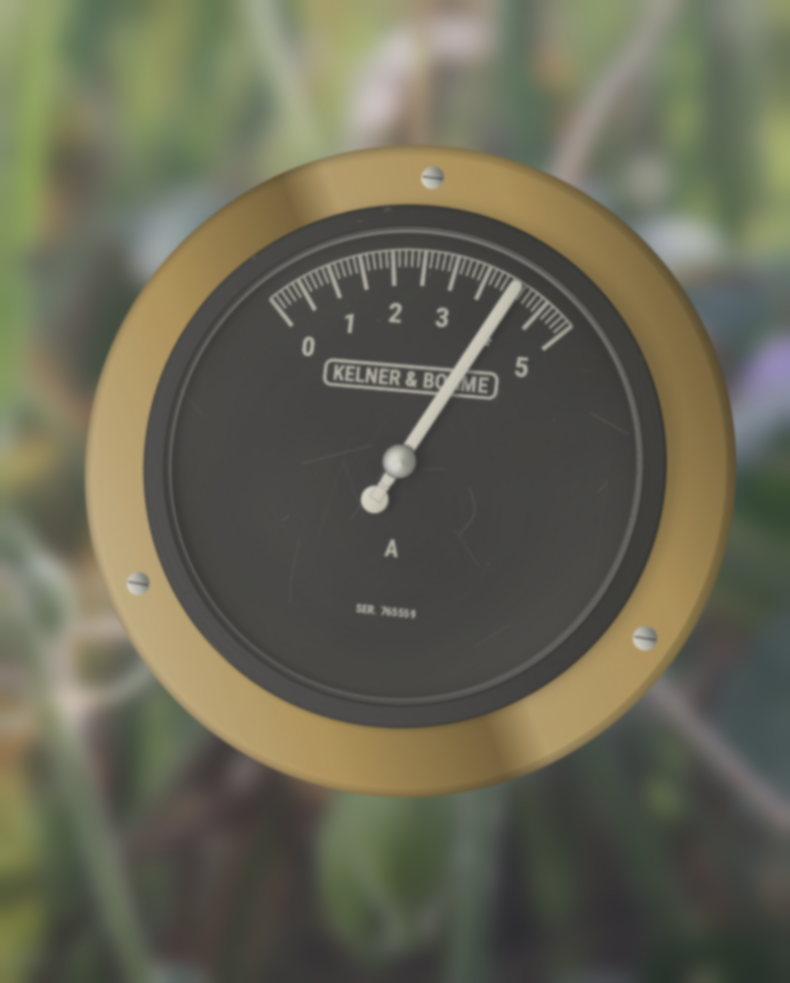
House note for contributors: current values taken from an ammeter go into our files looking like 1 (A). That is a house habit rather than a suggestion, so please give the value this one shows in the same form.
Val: 4 (A)
